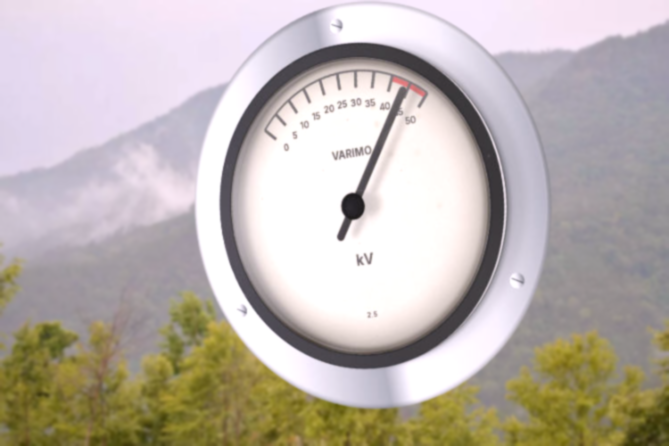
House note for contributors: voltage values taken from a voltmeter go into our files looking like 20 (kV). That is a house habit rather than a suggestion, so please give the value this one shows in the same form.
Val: 45 (kV)
